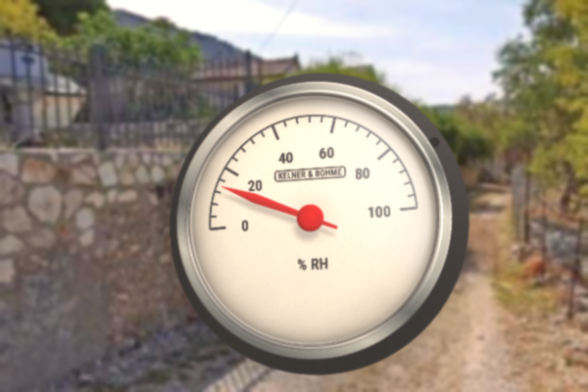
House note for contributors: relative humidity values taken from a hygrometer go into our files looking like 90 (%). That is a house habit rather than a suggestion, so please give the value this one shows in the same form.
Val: 14 (%)
